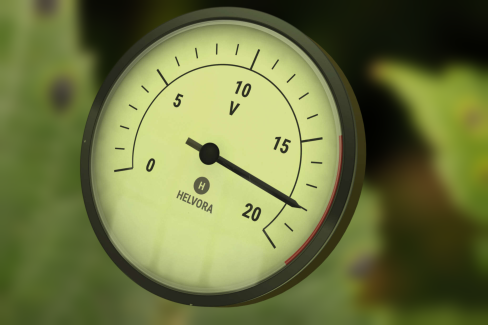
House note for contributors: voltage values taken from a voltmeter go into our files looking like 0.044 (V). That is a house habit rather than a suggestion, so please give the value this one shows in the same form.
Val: 18 (V)
